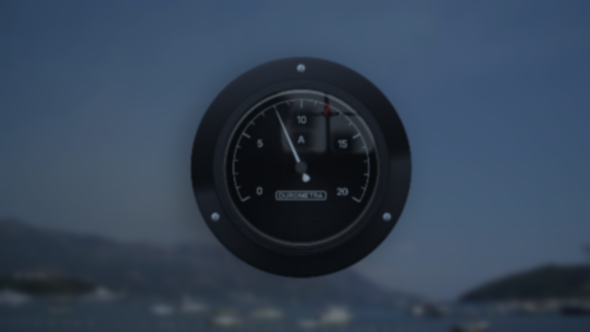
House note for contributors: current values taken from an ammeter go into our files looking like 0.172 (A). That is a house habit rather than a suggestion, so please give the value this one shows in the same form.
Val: 8 (A)
